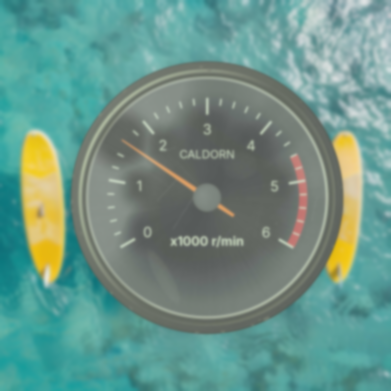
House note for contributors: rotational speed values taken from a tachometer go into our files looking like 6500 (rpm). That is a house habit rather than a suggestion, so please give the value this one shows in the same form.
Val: 1600 (rpm)
